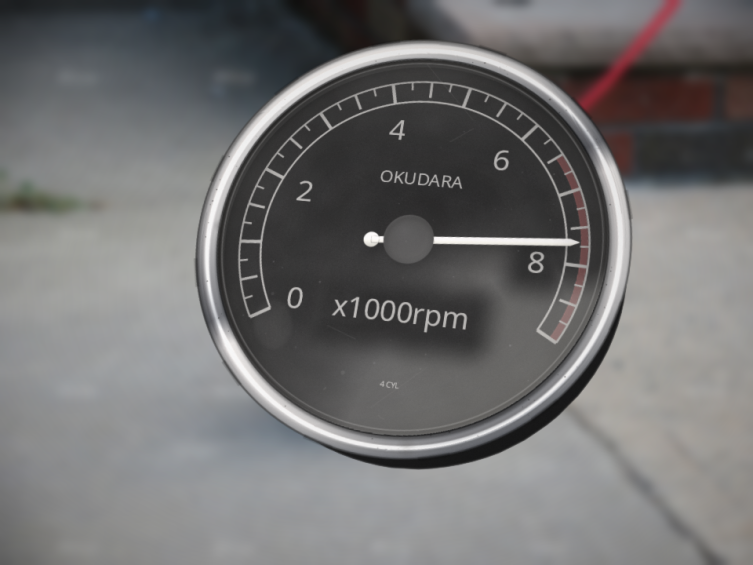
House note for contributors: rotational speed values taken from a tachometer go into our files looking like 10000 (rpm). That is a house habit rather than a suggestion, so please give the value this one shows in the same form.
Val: 7750 (rpm)
